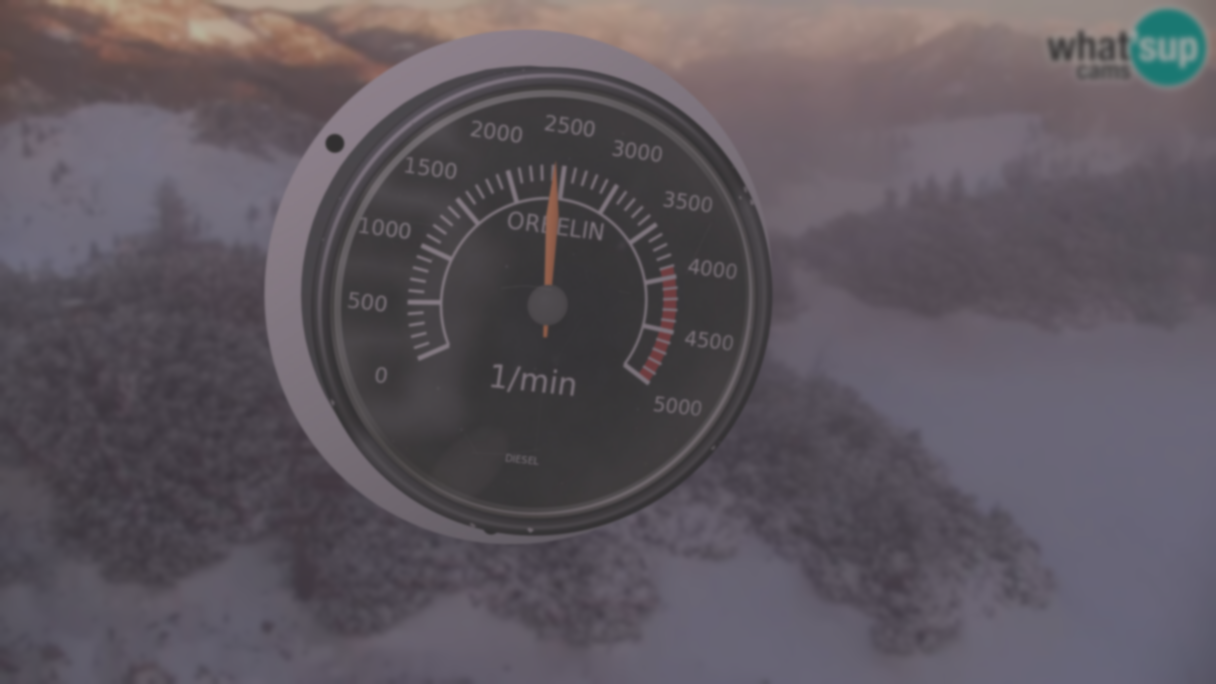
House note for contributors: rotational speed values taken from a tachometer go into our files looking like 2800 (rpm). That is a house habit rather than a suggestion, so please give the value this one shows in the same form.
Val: 2400 (rpm)
